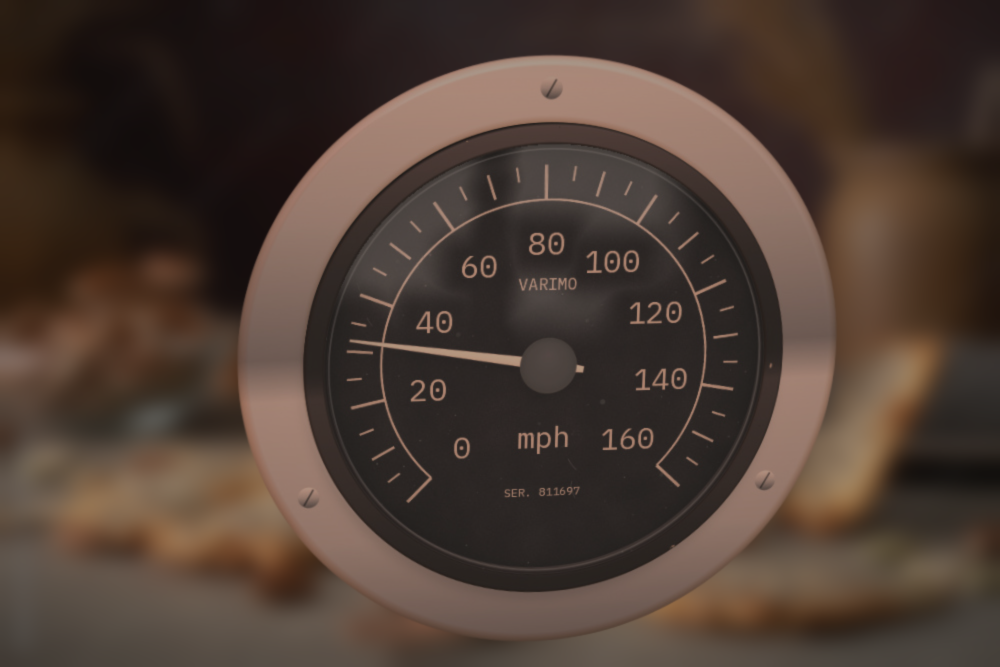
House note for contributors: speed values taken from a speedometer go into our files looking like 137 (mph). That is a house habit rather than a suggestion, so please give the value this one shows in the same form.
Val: 32.5 (mph)
